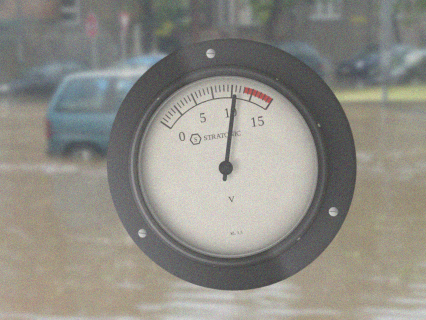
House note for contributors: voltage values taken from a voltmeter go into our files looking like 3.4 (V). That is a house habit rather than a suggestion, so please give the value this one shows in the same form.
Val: 10.5 (V)
